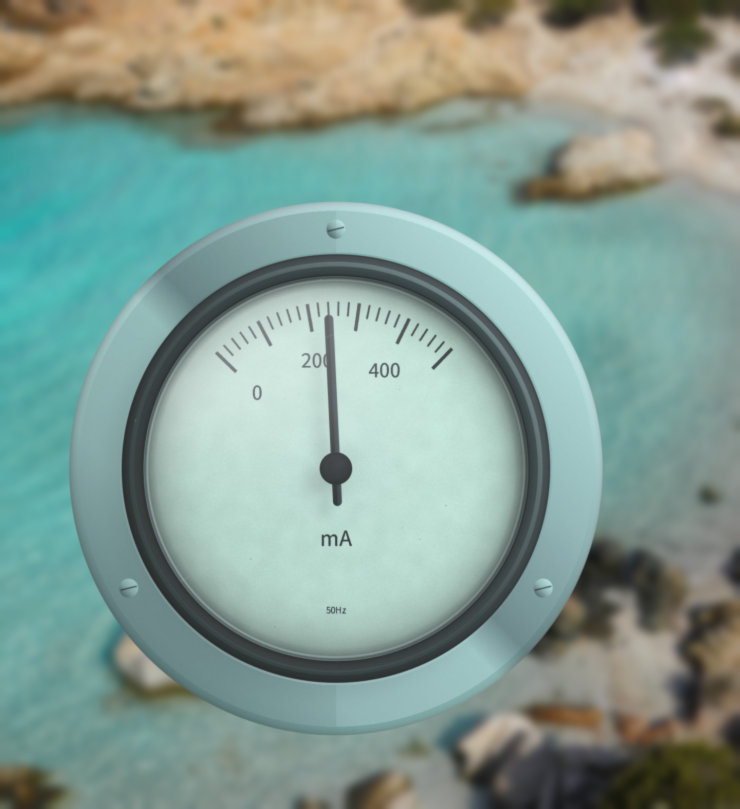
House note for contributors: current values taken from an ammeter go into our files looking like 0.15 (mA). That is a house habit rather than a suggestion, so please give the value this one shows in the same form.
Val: 240 (mA)
